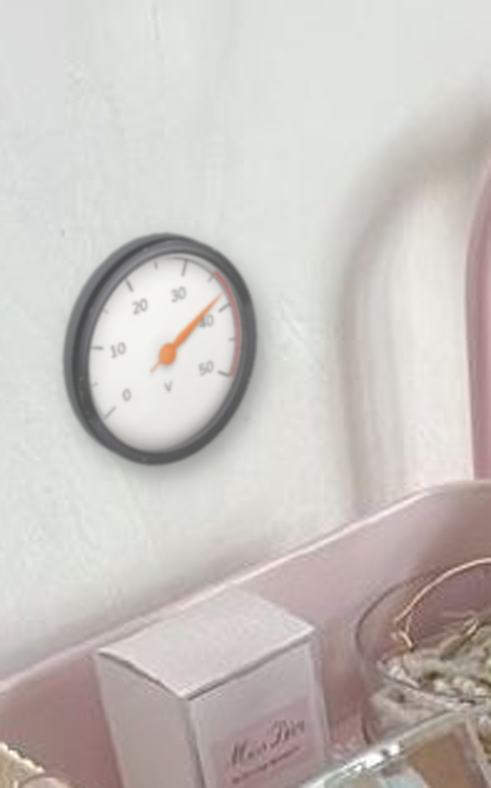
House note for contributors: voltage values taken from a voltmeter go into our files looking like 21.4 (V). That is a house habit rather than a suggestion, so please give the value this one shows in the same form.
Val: 37.5 (V)
